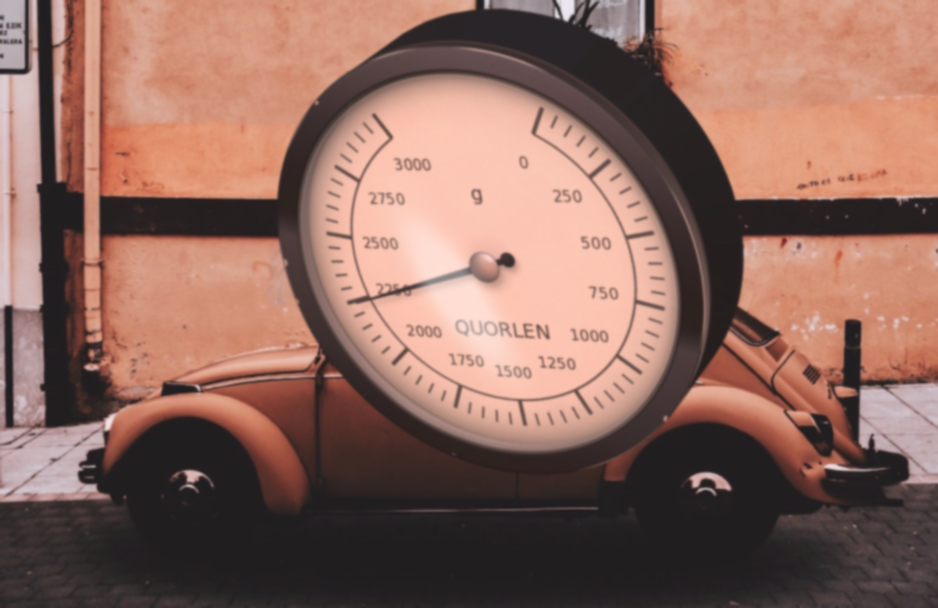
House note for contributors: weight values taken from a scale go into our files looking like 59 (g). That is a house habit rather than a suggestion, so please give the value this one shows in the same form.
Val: 2250 (g)
